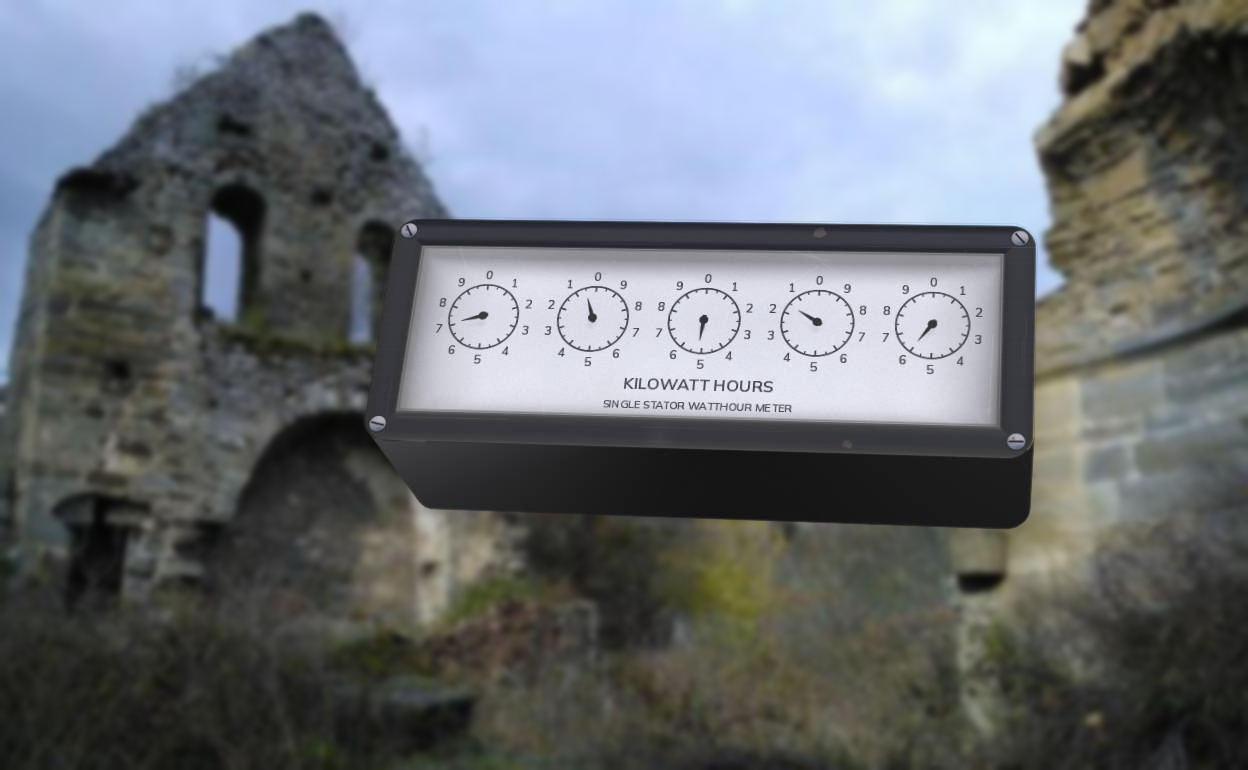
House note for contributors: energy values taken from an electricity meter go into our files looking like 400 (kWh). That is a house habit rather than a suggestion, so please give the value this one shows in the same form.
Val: 70516 (kWh)
